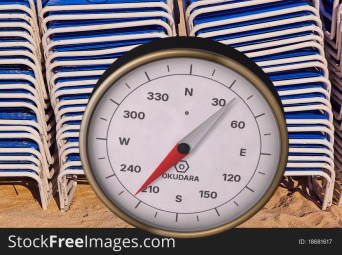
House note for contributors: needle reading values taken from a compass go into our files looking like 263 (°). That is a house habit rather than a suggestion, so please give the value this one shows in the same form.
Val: 217.5 (°)
